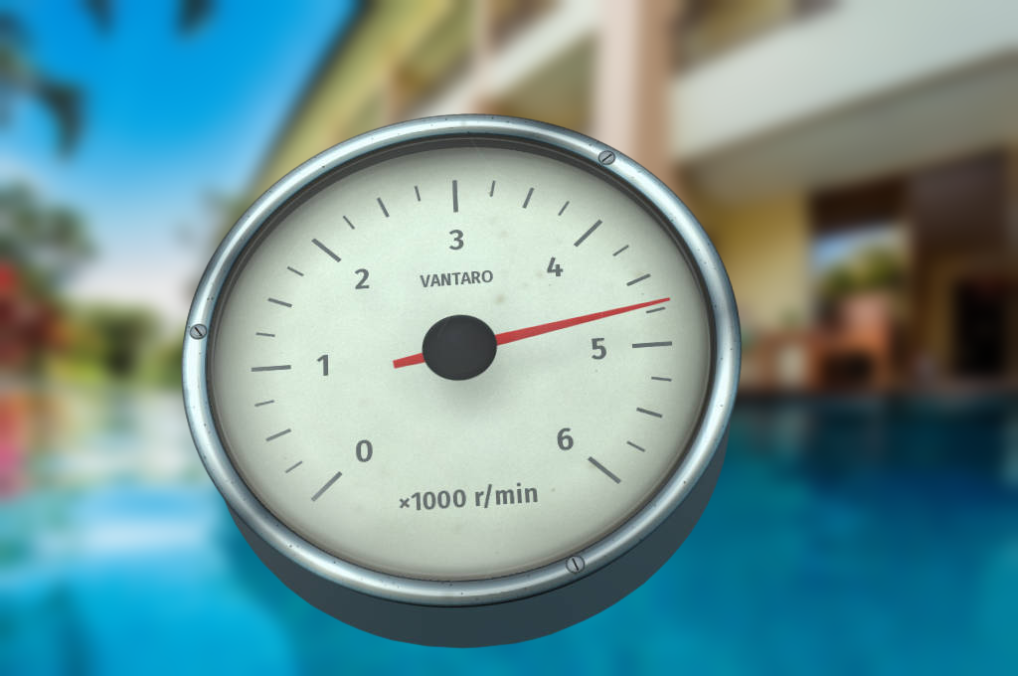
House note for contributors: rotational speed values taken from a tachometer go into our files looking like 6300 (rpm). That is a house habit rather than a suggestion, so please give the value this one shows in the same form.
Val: 4750 (rpm)
